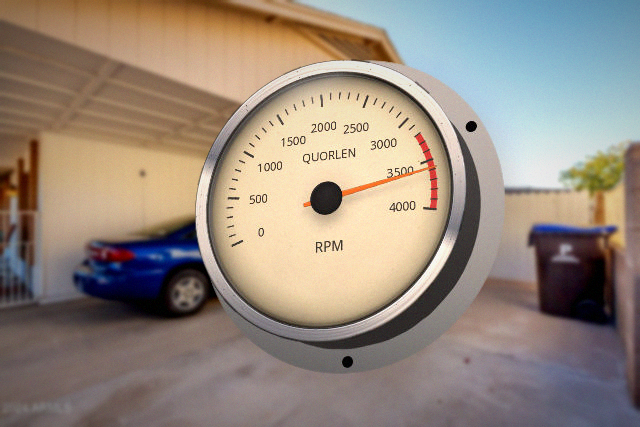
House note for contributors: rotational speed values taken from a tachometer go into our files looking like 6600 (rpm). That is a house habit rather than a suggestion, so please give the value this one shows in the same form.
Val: 3600 (rpm)
